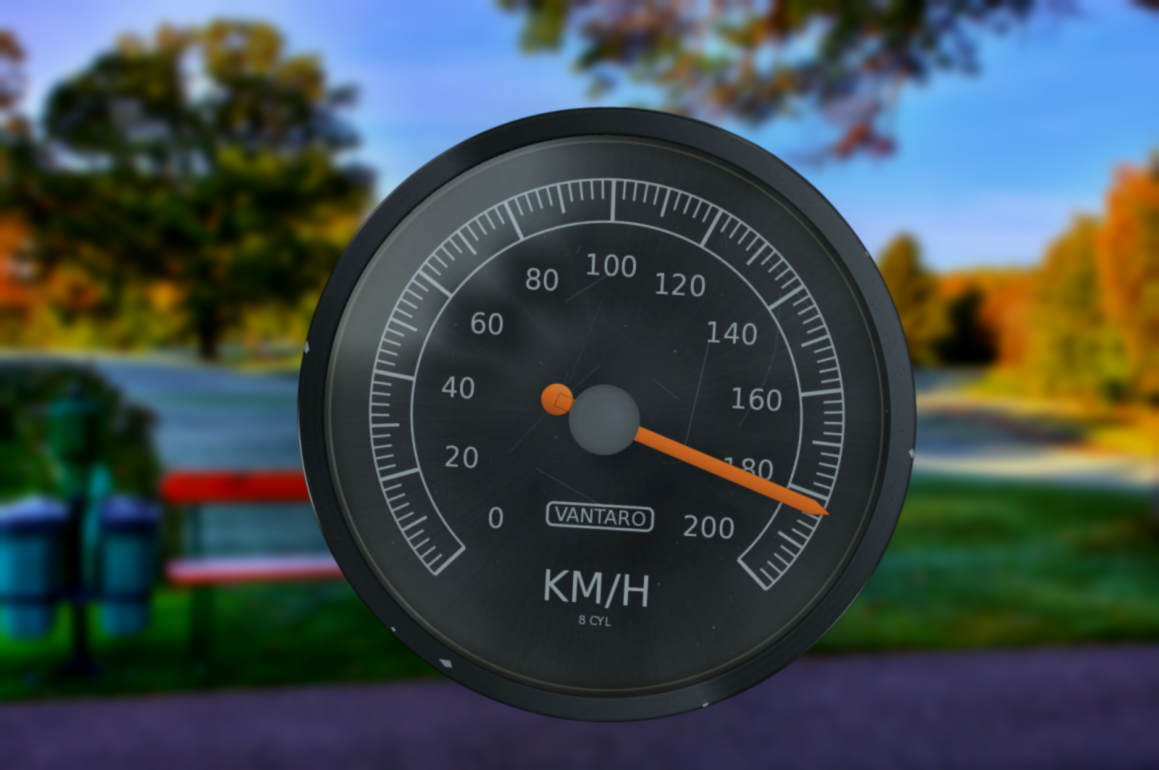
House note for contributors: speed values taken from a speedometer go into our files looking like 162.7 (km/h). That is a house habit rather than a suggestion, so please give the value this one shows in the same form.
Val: 182 (km/h)
